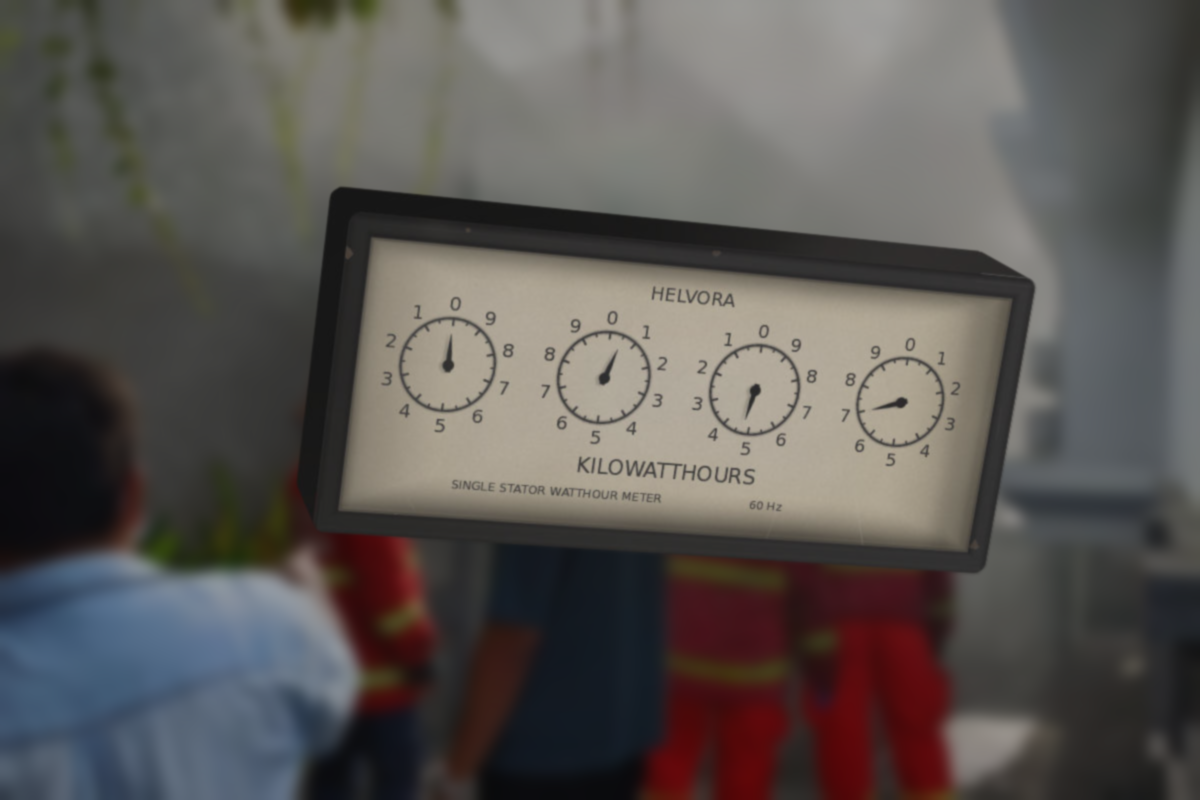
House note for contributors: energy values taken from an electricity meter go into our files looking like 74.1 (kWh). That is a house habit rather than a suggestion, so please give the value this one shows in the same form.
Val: 47 (kWh)
